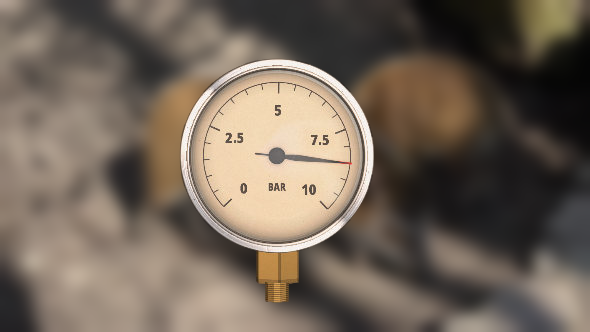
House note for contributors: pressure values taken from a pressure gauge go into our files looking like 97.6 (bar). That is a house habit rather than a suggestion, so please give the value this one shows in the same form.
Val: 8.5 (bar)
